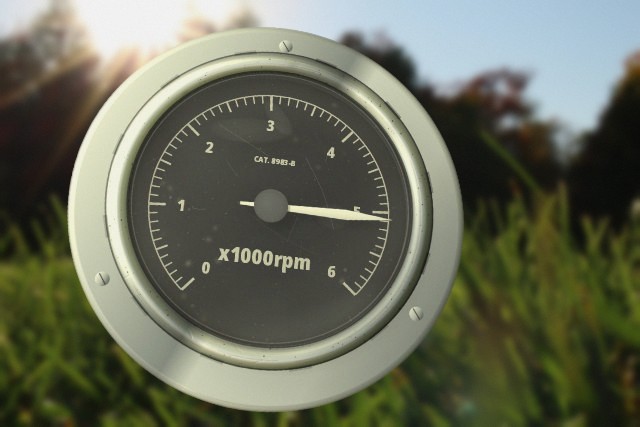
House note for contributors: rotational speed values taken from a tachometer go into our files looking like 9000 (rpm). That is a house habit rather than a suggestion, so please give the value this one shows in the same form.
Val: 5100 (rpm)
